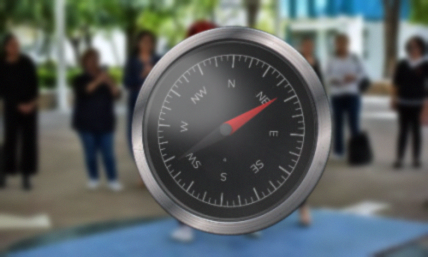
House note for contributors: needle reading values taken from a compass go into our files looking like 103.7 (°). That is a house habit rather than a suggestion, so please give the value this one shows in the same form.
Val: 55 (°)
